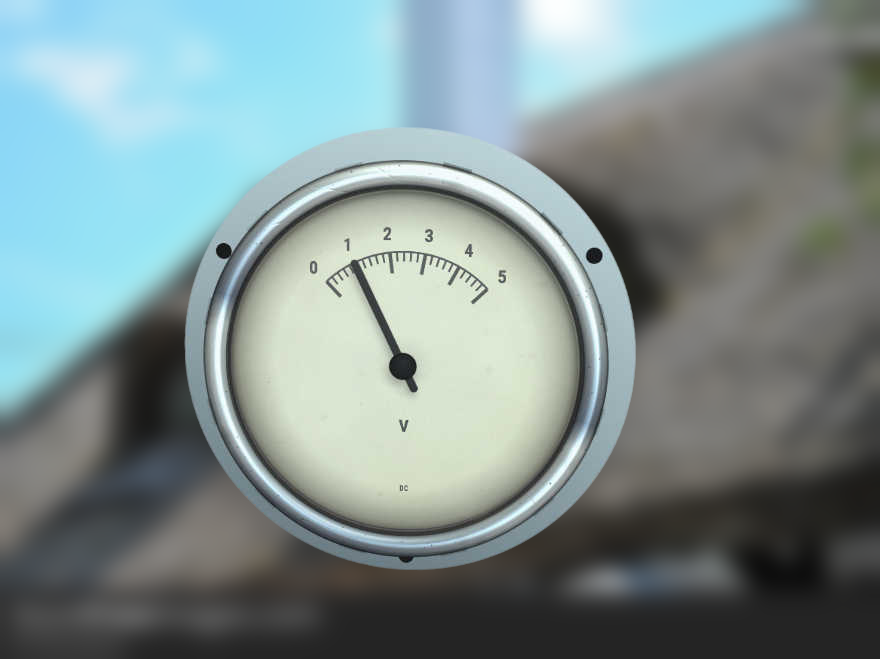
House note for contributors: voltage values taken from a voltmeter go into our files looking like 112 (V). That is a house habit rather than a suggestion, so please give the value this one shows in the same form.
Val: 1 (V)
